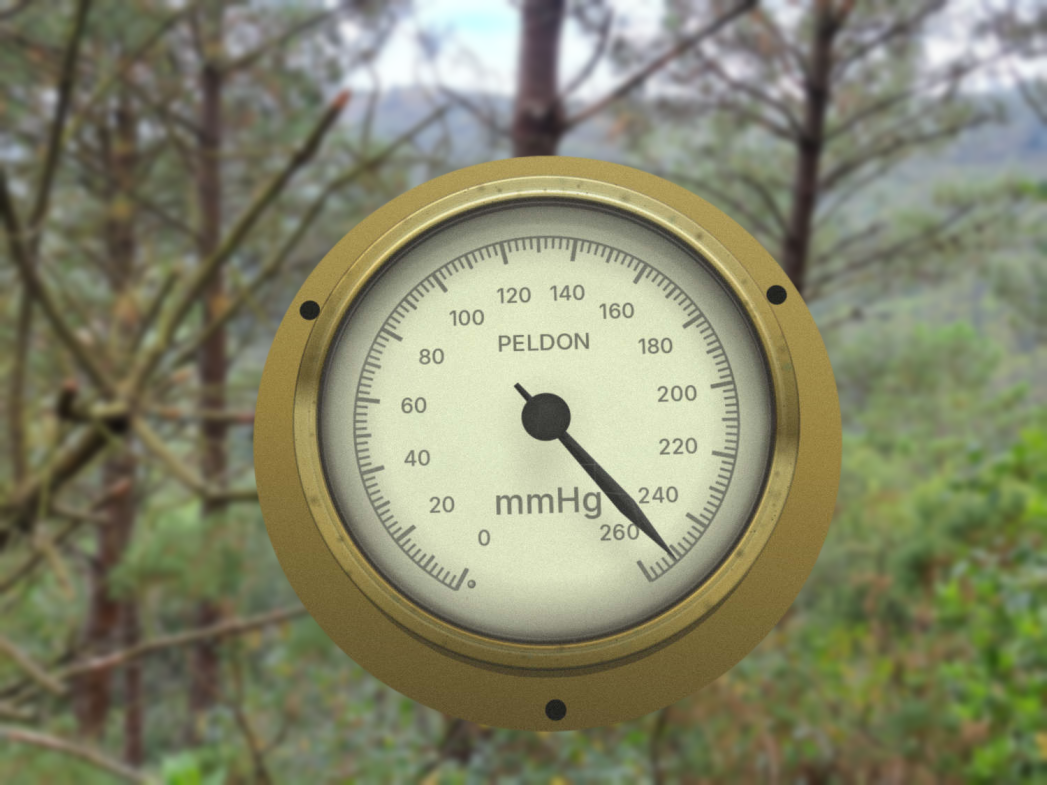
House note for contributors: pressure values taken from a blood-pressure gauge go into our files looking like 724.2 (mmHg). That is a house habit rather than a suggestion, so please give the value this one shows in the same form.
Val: 252 (mmHg)
